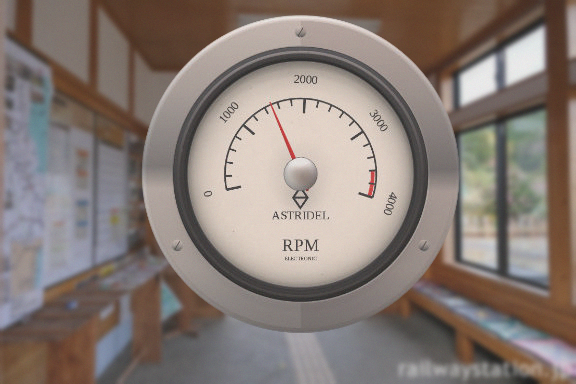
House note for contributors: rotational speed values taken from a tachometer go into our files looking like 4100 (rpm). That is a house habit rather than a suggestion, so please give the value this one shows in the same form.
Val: 1500 (rpm)
